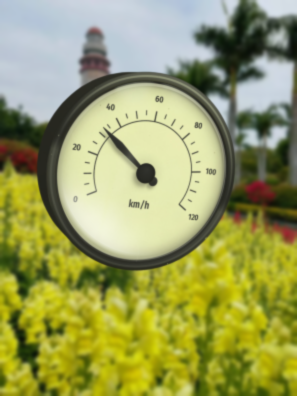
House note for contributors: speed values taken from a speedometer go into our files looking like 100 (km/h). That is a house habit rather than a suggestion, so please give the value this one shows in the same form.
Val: 32.5 (km/h)
